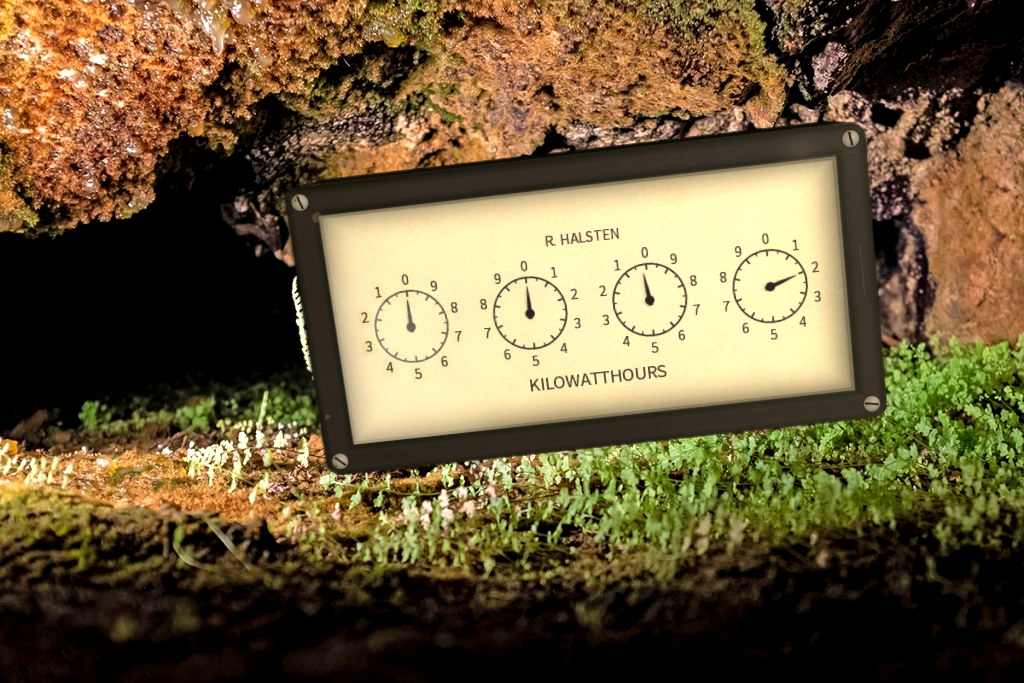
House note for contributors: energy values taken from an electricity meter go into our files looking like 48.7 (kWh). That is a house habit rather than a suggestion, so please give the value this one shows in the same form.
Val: 2 (kWh)
